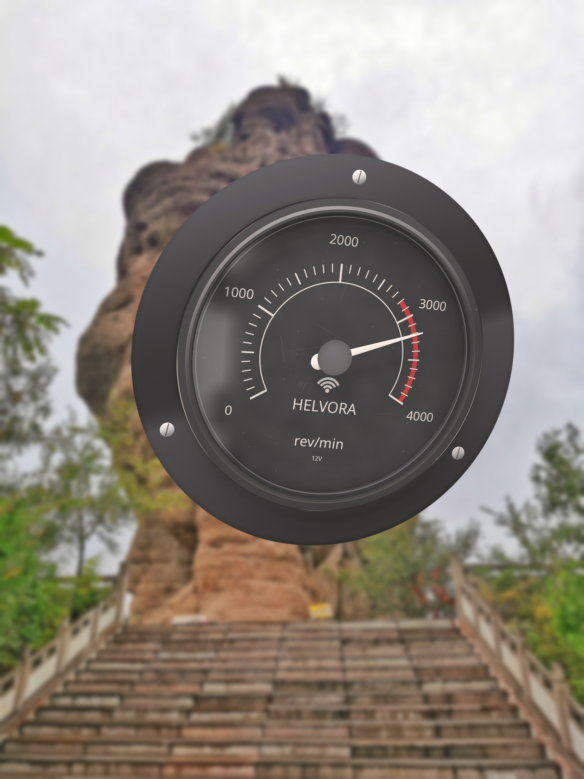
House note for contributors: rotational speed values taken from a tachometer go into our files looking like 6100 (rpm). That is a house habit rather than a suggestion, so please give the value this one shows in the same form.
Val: 3200 (rpm)
